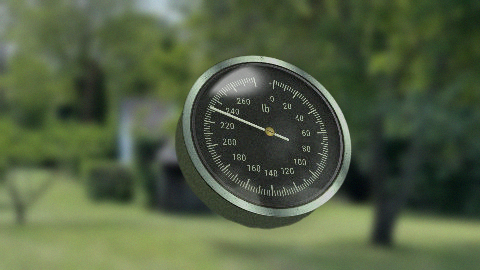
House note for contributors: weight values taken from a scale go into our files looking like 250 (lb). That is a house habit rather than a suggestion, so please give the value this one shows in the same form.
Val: 230 (lb)
